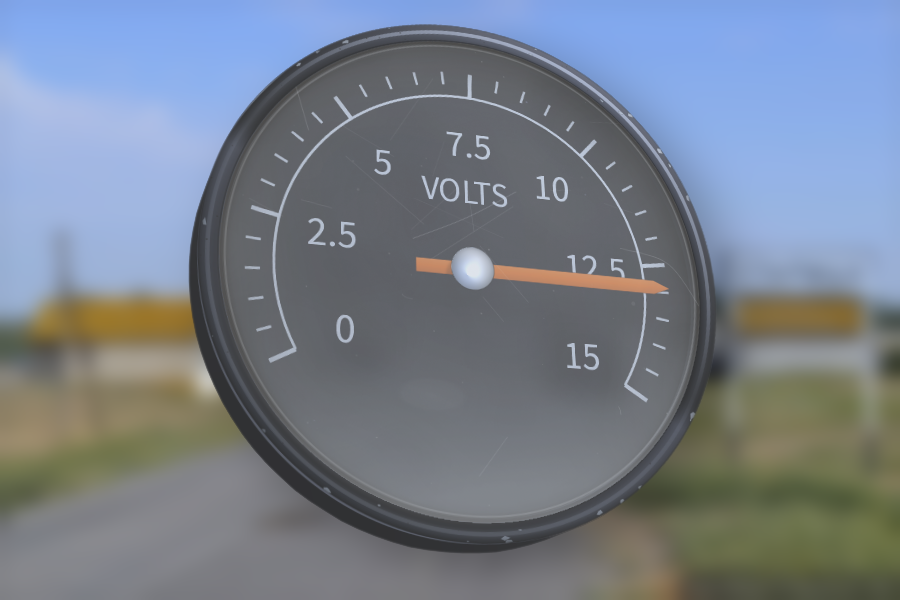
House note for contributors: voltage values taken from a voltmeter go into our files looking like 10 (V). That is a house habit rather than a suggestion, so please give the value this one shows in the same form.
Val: 13 (V)
